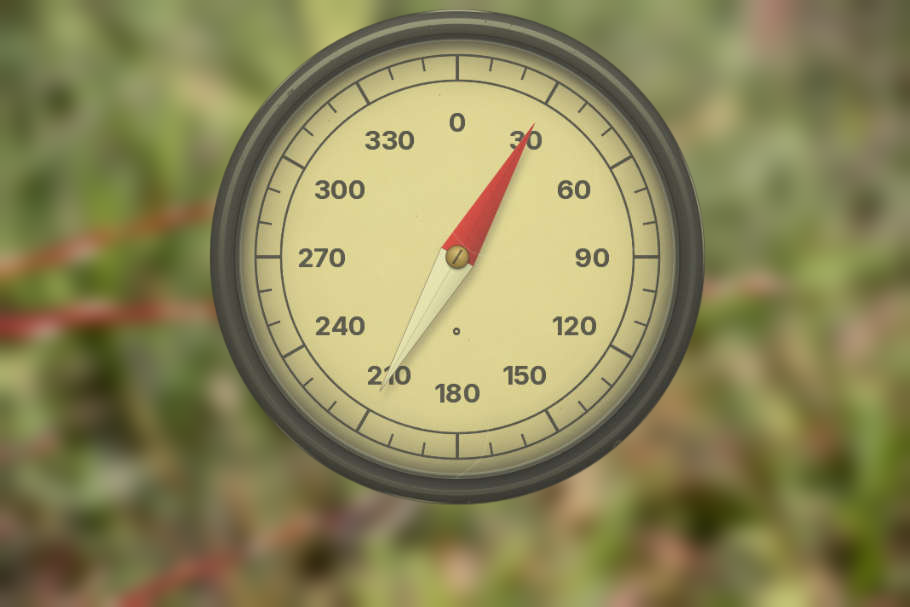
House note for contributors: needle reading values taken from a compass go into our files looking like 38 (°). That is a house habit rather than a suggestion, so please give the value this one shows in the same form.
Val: 30 (°)
